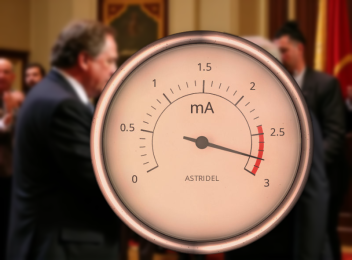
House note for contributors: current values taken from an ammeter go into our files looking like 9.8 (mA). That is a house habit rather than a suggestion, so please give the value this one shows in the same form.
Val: 2.8 (mA)
